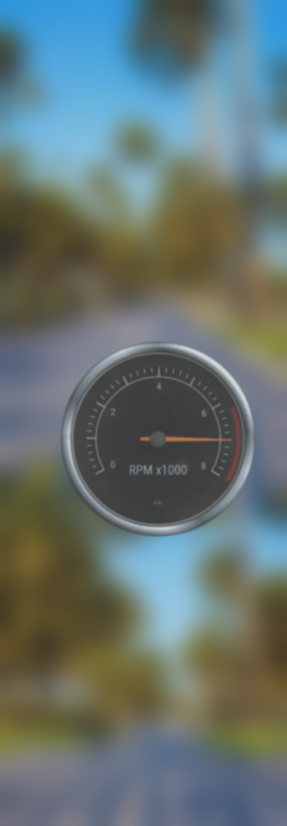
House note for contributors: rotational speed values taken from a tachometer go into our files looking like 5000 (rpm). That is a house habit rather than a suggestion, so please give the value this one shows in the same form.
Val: 7000 (rpm)
